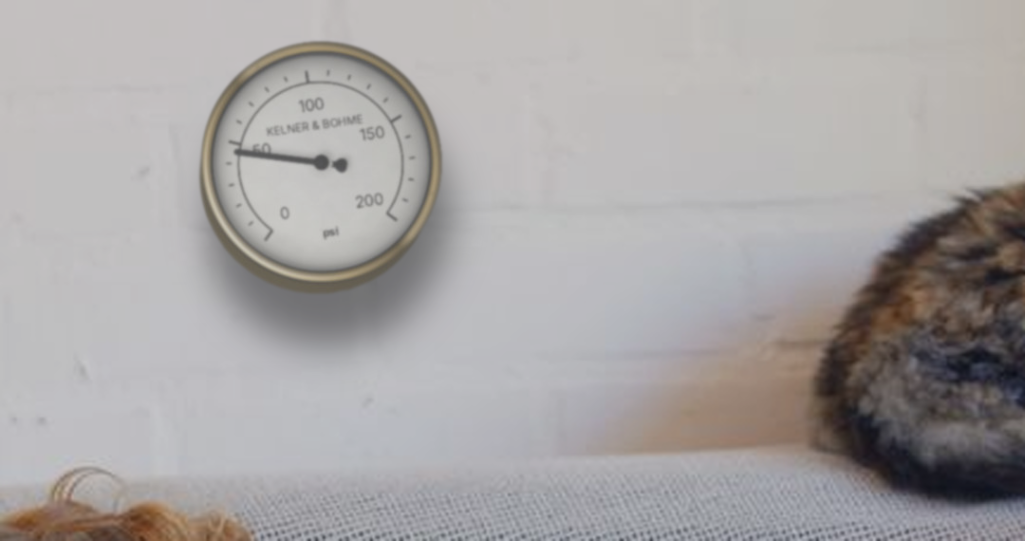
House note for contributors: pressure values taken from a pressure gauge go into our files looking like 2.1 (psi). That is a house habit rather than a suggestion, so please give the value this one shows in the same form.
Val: 45 (psi)
